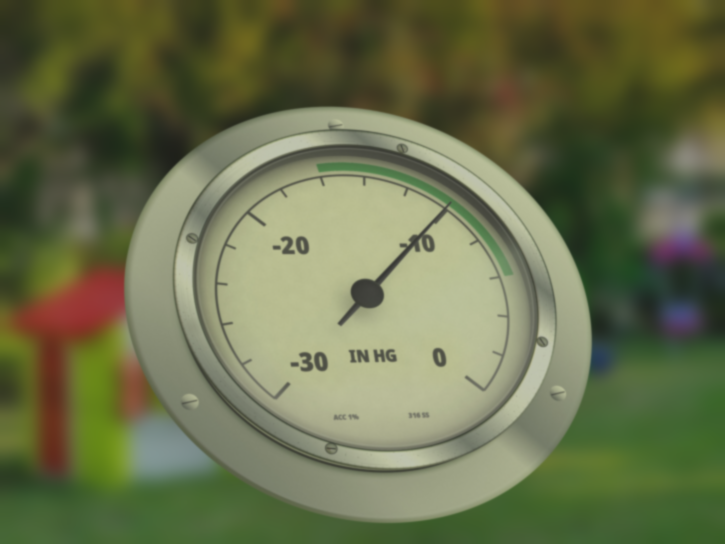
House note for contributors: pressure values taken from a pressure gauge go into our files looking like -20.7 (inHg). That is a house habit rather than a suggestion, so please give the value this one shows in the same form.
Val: -10 (inHg)
